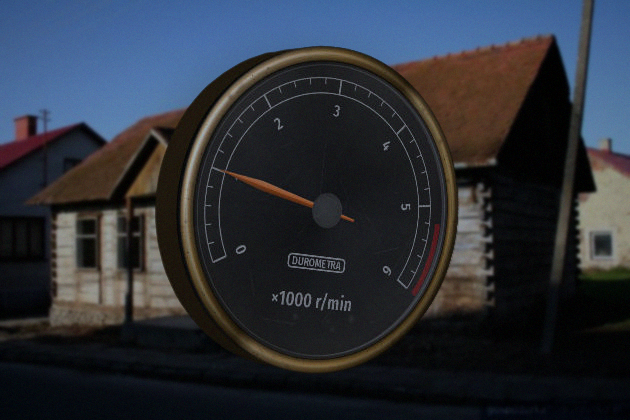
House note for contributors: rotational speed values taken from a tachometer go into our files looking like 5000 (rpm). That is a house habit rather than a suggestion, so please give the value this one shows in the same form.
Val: 1000 (rpm)
